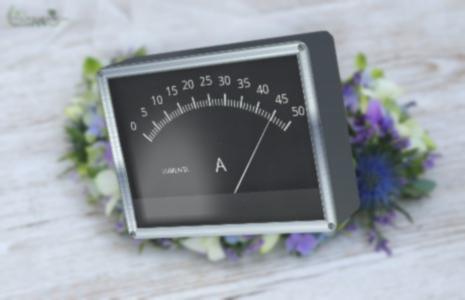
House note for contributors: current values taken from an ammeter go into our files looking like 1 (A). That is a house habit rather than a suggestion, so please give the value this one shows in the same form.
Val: 45 (A)
